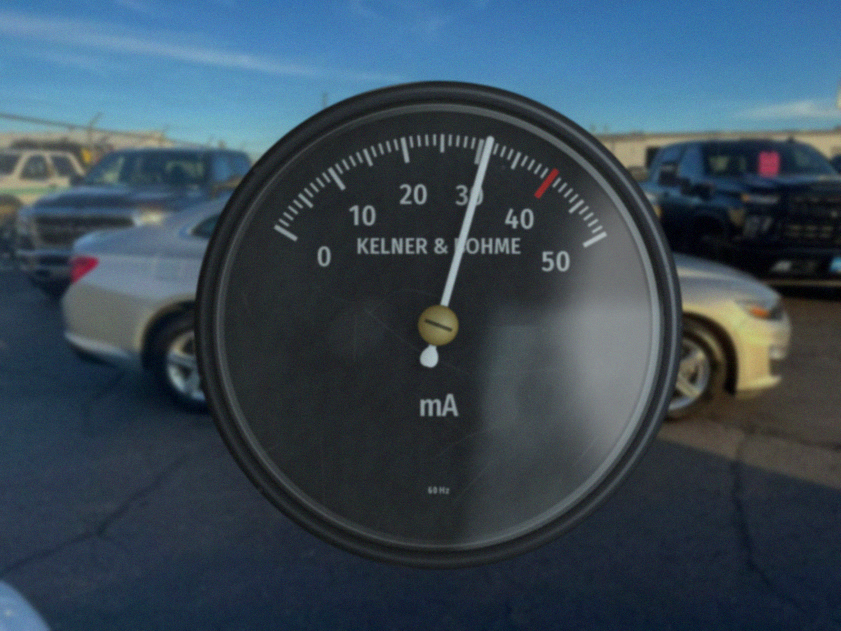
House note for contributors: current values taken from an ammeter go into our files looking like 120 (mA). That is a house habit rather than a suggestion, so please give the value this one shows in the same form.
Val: 31 (mA)
